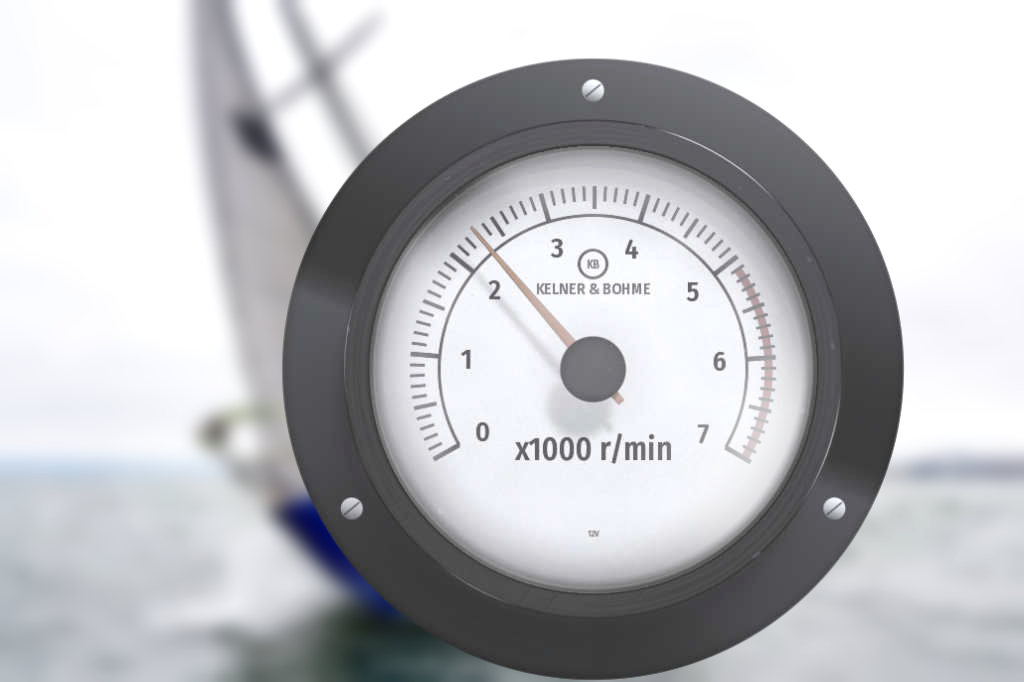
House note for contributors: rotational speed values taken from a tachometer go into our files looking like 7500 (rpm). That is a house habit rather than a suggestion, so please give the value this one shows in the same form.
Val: 2300 (rpm)
